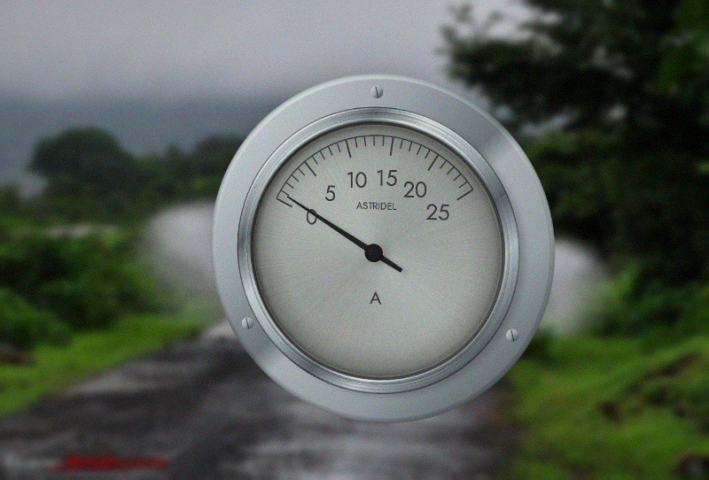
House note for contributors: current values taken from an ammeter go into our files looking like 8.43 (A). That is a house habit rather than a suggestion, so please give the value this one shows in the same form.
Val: 1 (A)
